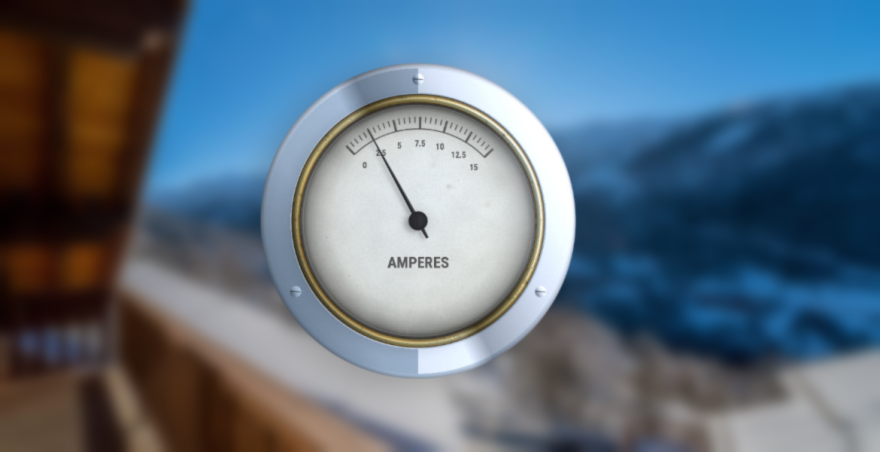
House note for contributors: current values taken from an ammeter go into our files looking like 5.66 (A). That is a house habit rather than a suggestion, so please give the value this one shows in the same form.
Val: 2.5 (A)
